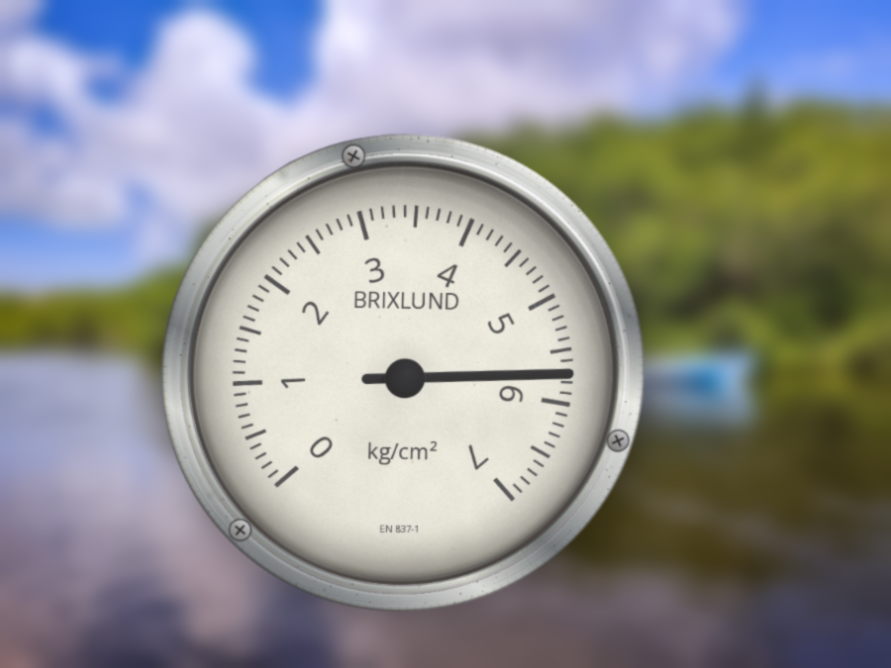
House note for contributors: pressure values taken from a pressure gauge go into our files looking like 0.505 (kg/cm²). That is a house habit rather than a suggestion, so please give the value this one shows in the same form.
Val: 5.7 (kg/cm²)
